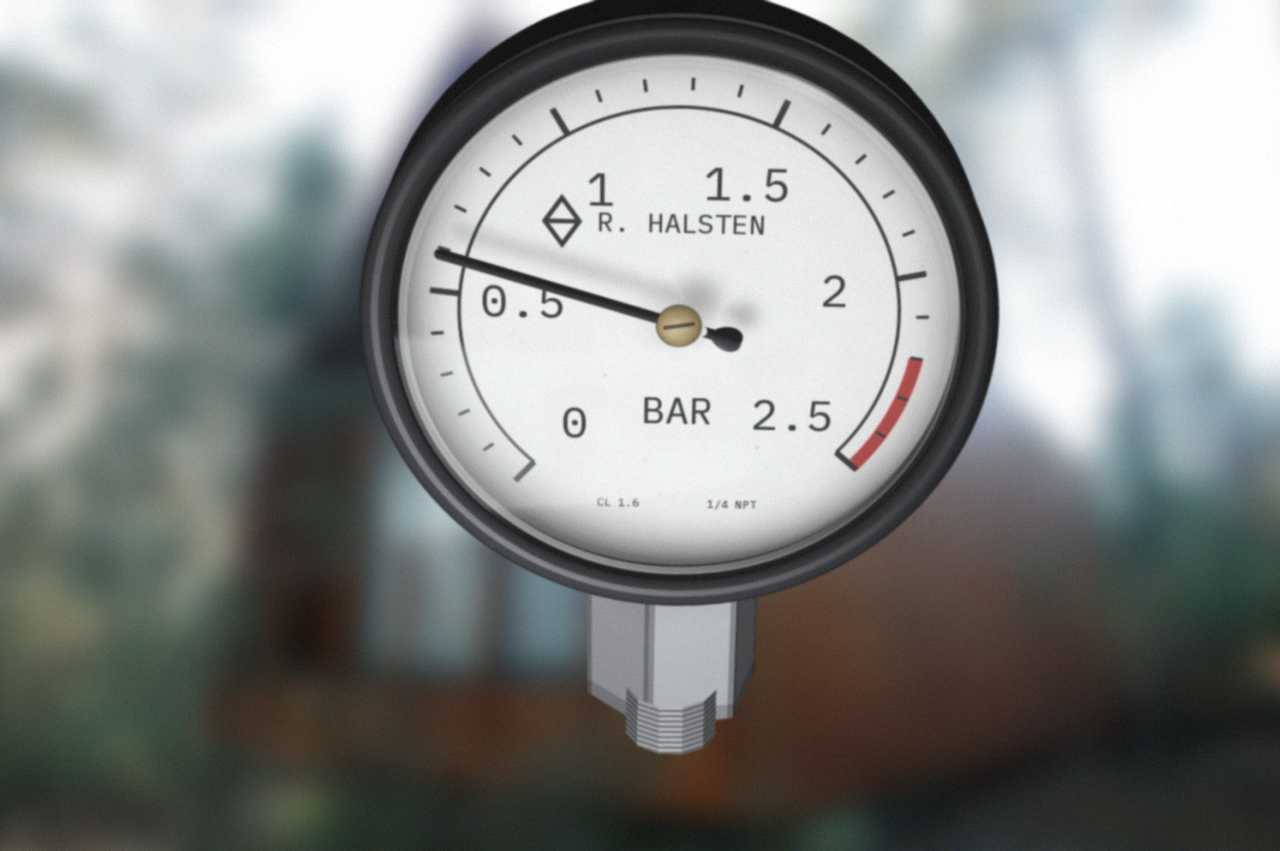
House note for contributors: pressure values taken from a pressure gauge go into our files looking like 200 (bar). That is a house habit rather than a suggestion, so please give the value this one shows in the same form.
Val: 0.6 (bar)
